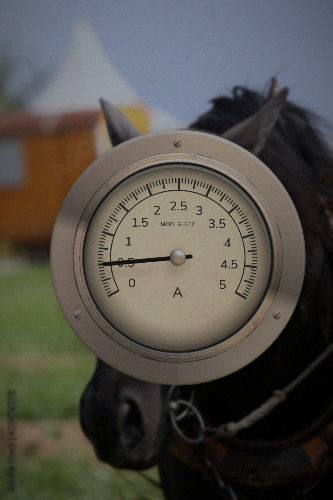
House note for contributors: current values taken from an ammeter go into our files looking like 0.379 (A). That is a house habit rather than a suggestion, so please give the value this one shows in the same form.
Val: 0.5 (A)
